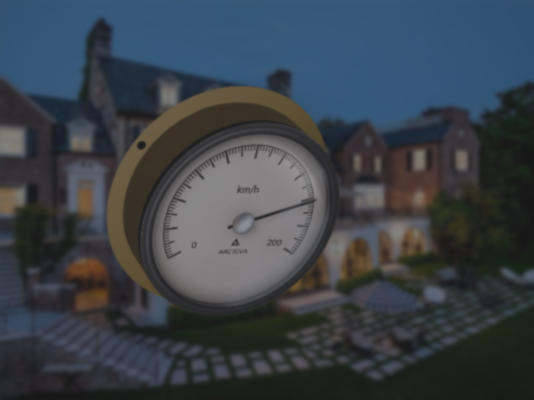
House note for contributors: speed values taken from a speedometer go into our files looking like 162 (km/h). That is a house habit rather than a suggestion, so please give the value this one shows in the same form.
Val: 160 (km/h)
